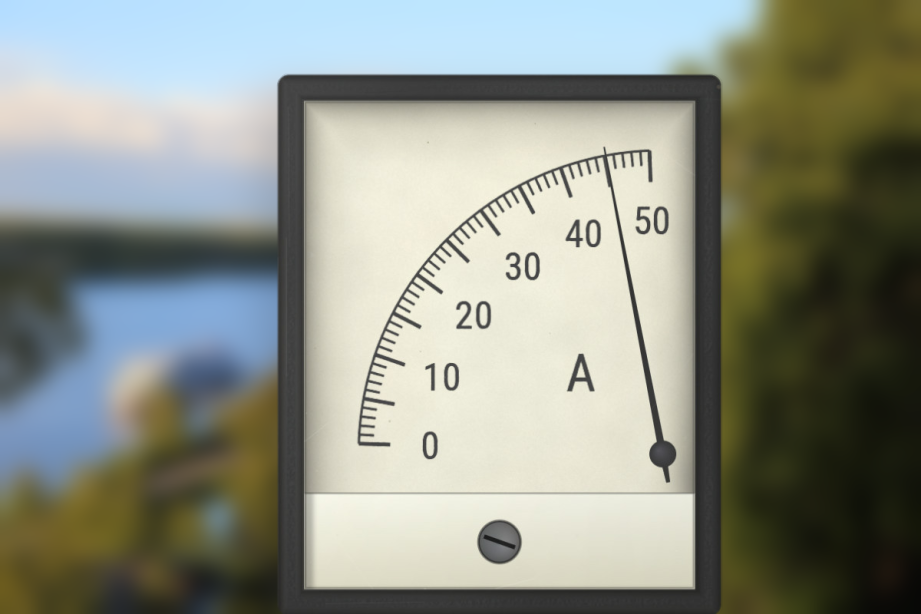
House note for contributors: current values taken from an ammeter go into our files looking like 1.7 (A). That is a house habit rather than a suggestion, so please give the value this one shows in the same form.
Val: 45 (A)
